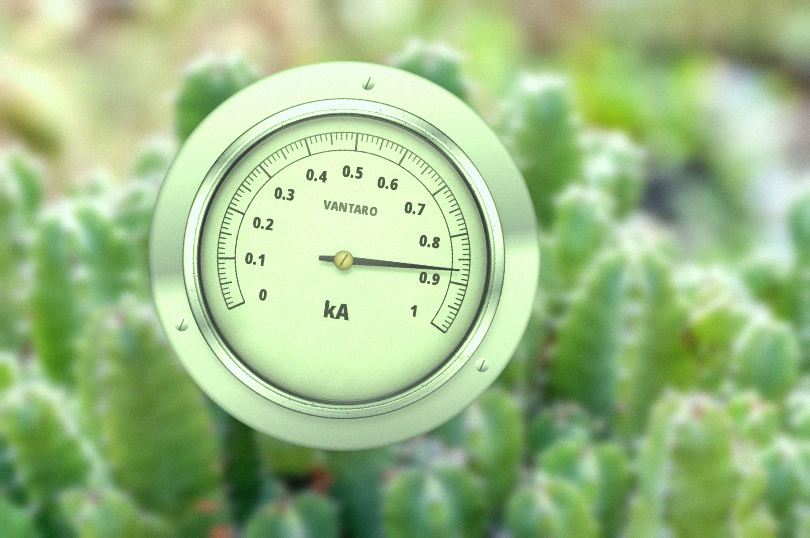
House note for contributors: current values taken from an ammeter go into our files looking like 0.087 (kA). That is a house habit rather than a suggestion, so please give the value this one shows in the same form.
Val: 0.87 (kA)
